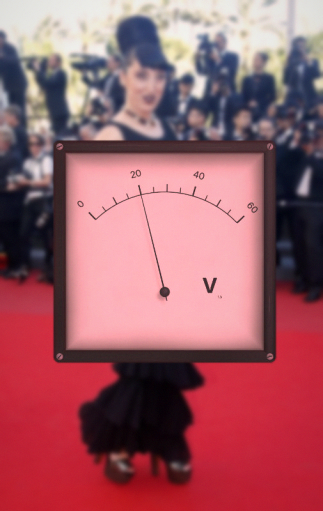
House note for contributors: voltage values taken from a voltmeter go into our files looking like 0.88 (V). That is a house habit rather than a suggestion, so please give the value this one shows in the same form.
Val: 20 (V)
